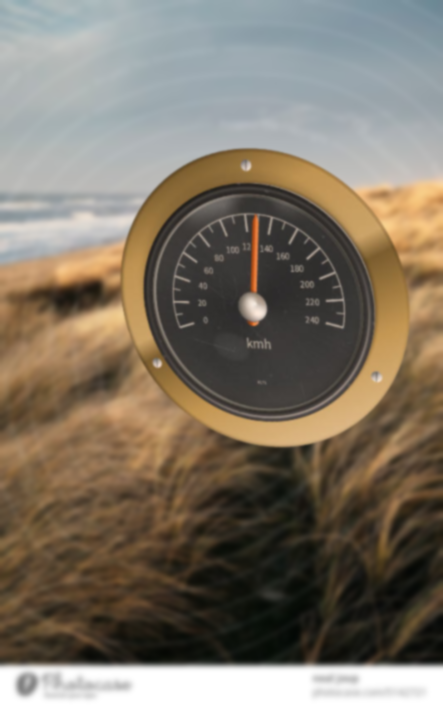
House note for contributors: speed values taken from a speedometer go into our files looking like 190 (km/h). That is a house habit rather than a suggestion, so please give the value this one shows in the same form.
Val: 130 (km/h)
